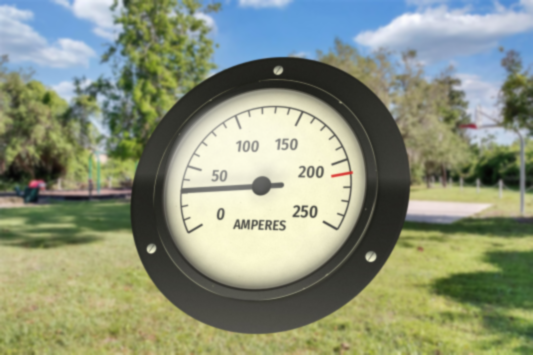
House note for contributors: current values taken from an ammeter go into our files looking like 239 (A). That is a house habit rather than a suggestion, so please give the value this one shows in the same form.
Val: 30 (A)
